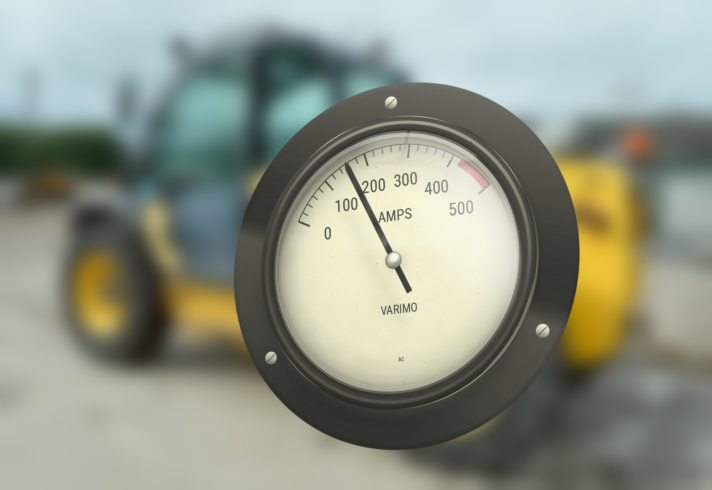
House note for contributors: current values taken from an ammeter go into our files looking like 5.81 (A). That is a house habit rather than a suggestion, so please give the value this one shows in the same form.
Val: 160 (A)
